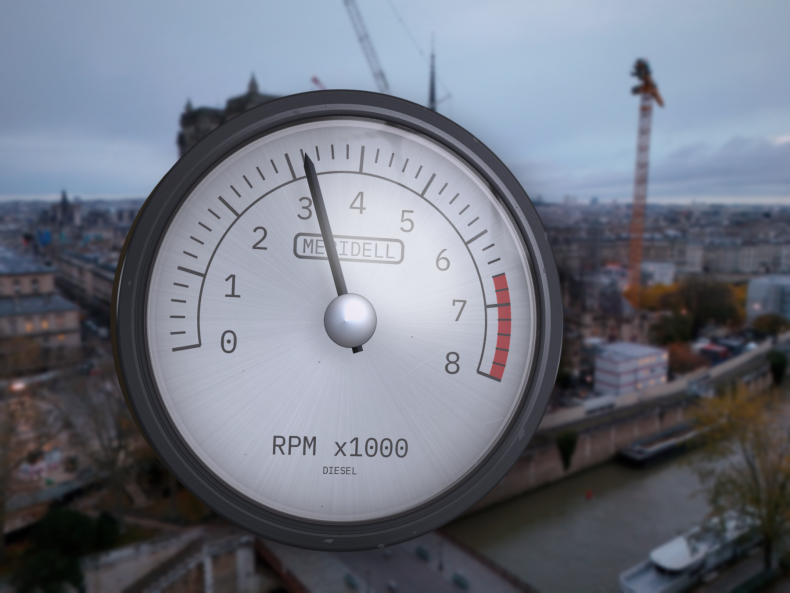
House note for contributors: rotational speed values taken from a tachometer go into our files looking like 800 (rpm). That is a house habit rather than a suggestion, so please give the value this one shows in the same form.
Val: 3200 (rpm)
